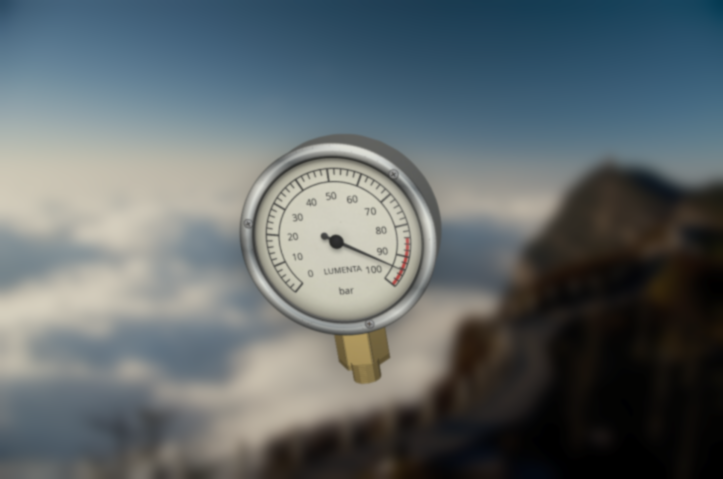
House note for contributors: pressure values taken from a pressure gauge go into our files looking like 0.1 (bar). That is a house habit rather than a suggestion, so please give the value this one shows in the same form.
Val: 94 (bar)
